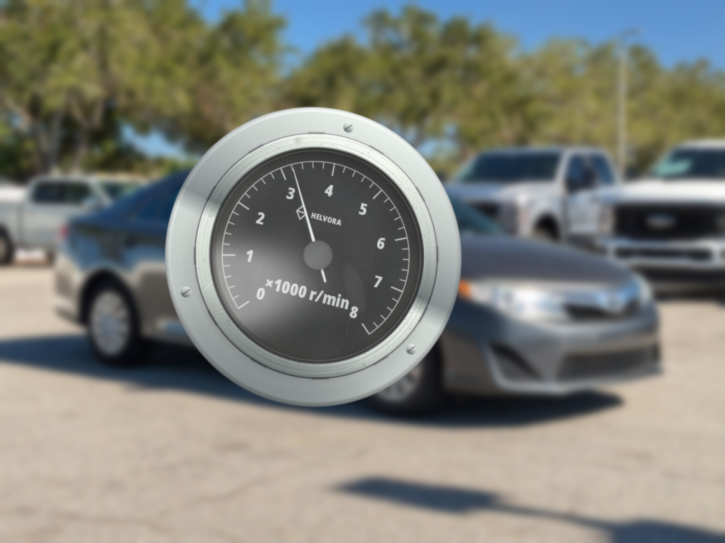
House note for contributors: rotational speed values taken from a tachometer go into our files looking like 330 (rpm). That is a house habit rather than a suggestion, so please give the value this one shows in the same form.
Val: 3200 (rpm)
